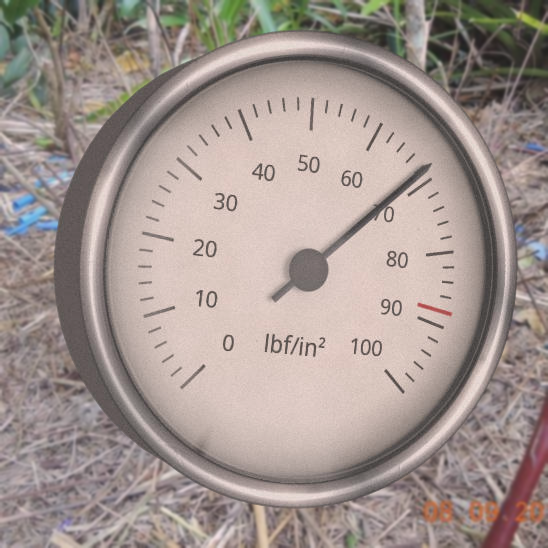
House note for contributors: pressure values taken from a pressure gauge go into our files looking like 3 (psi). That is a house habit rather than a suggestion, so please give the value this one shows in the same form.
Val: 68 (psi)
